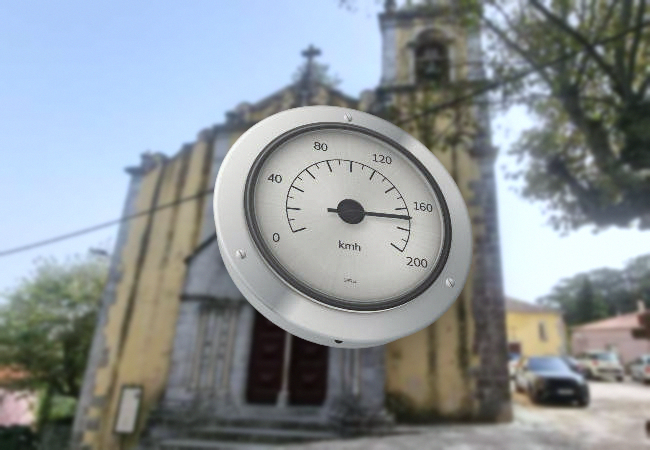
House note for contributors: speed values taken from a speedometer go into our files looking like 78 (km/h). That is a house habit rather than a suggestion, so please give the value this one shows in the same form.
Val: 170 (km/h)
